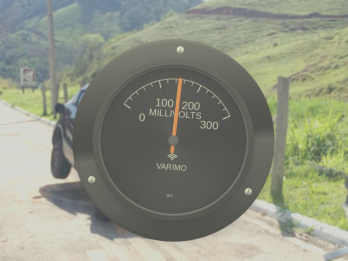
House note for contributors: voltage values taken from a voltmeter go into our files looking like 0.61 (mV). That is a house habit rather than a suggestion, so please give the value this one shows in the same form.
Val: 150 (mV)
